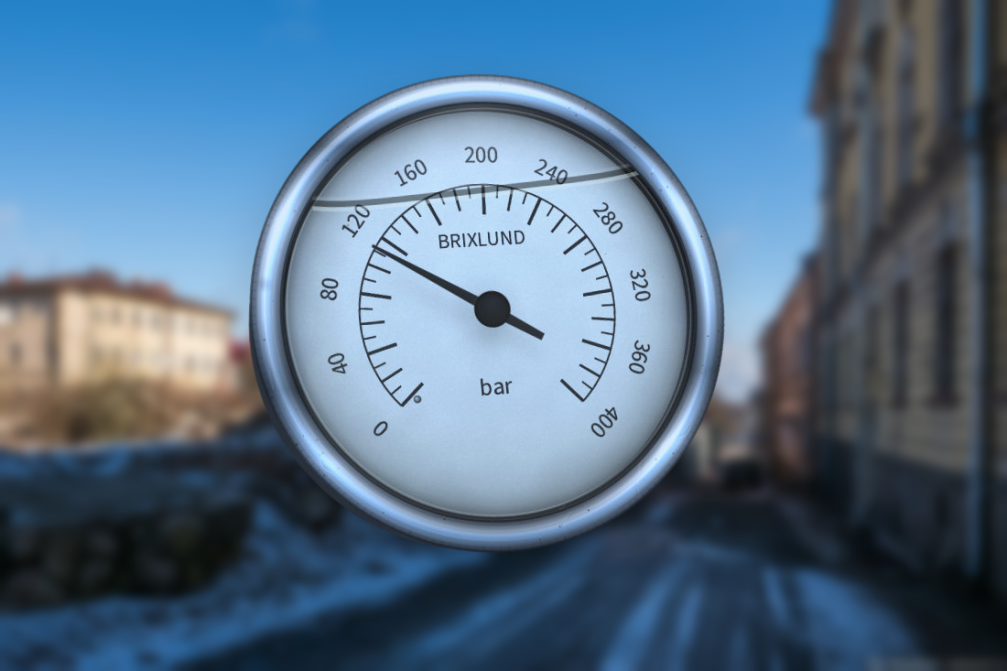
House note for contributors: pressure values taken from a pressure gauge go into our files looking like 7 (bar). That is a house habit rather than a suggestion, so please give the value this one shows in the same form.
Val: 110 (bar)
